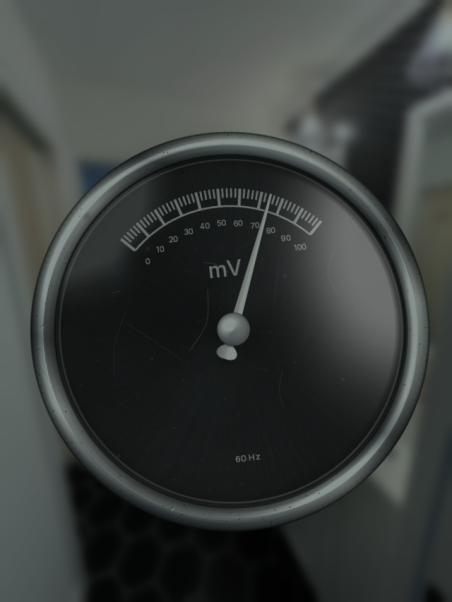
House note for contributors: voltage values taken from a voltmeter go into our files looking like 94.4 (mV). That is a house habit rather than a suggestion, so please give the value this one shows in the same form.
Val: 74 (mV)
